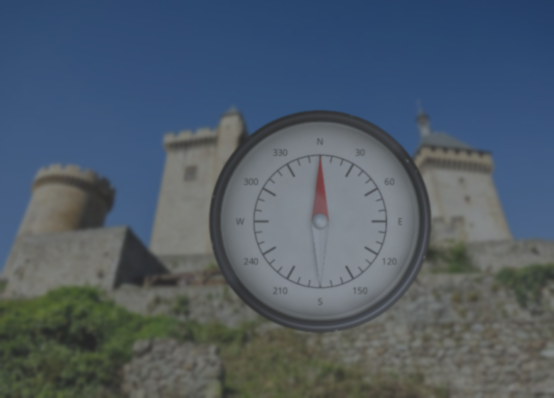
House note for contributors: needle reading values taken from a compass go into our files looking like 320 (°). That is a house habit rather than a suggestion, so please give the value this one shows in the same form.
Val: 0 (°)
